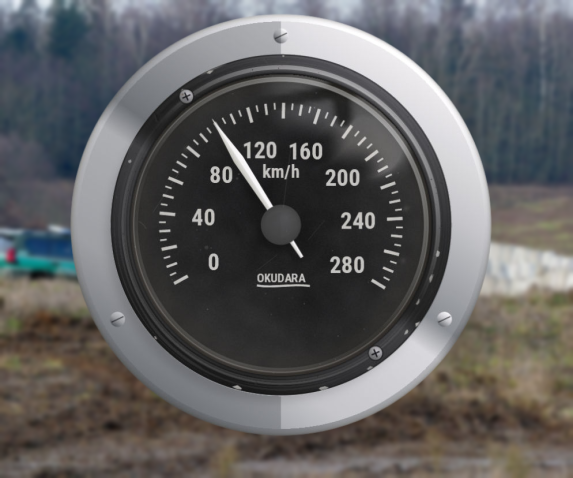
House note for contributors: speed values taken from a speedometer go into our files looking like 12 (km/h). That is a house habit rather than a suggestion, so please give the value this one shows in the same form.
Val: 100 (km/h)
